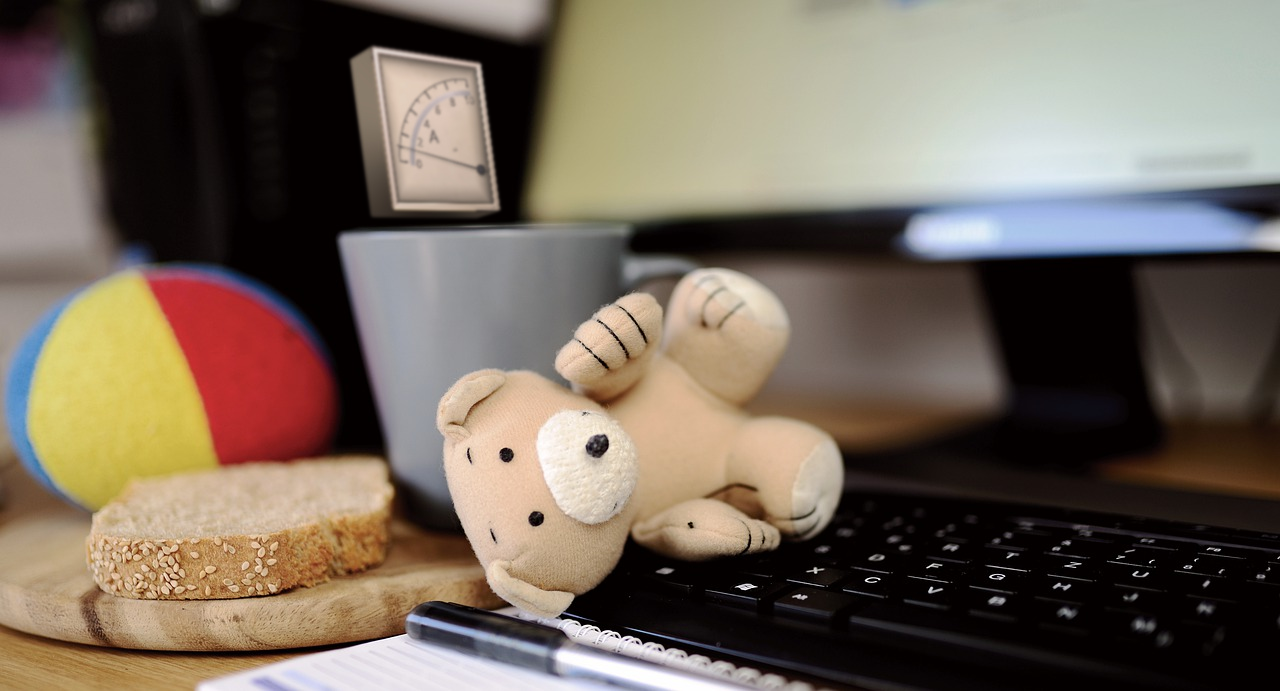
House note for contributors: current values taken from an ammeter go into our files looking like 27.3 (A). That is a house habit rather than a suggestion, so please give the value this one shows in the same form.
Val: 1 (A)
